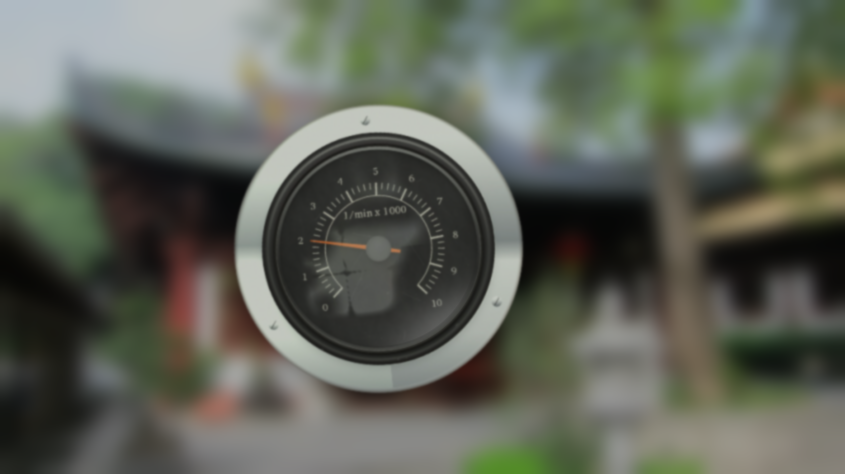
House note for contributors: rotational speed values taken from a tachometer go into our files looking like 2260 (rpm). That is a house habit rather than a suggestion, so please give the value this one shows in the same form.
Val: 2000 (rpm)
